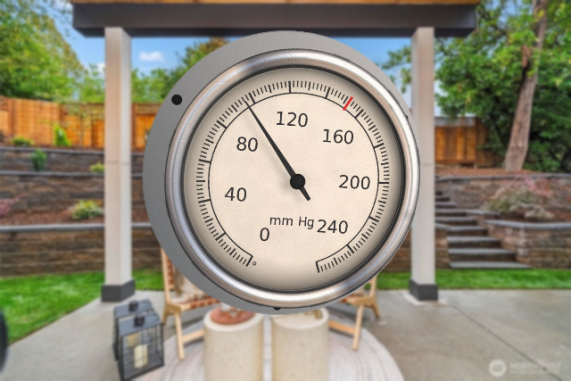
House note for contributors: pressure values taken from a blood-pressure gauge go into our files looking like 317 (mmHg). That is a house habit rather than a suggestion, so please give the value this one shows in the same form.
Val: 96 (mmHg)
